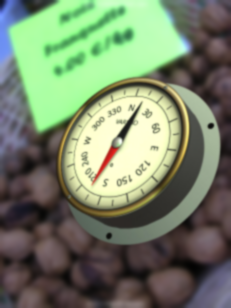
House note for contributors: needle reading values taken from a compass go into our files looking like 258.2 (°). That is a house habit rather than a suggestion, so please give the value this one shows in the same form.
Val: 195 (°)
